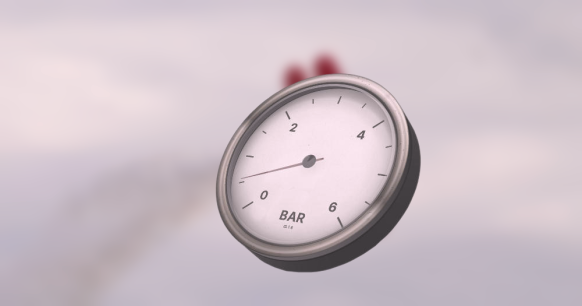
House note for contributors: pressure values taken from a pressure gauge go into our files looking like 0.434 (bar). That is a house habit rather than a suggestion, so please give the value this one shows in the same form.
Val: 0.5 (bar)
